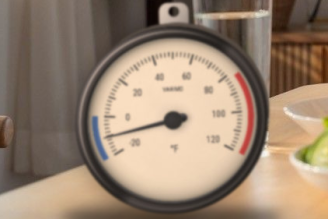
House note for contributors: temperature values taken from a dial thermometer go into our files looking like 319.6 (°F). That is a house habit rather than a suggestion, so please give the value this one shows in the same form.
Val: -10 (°F)
